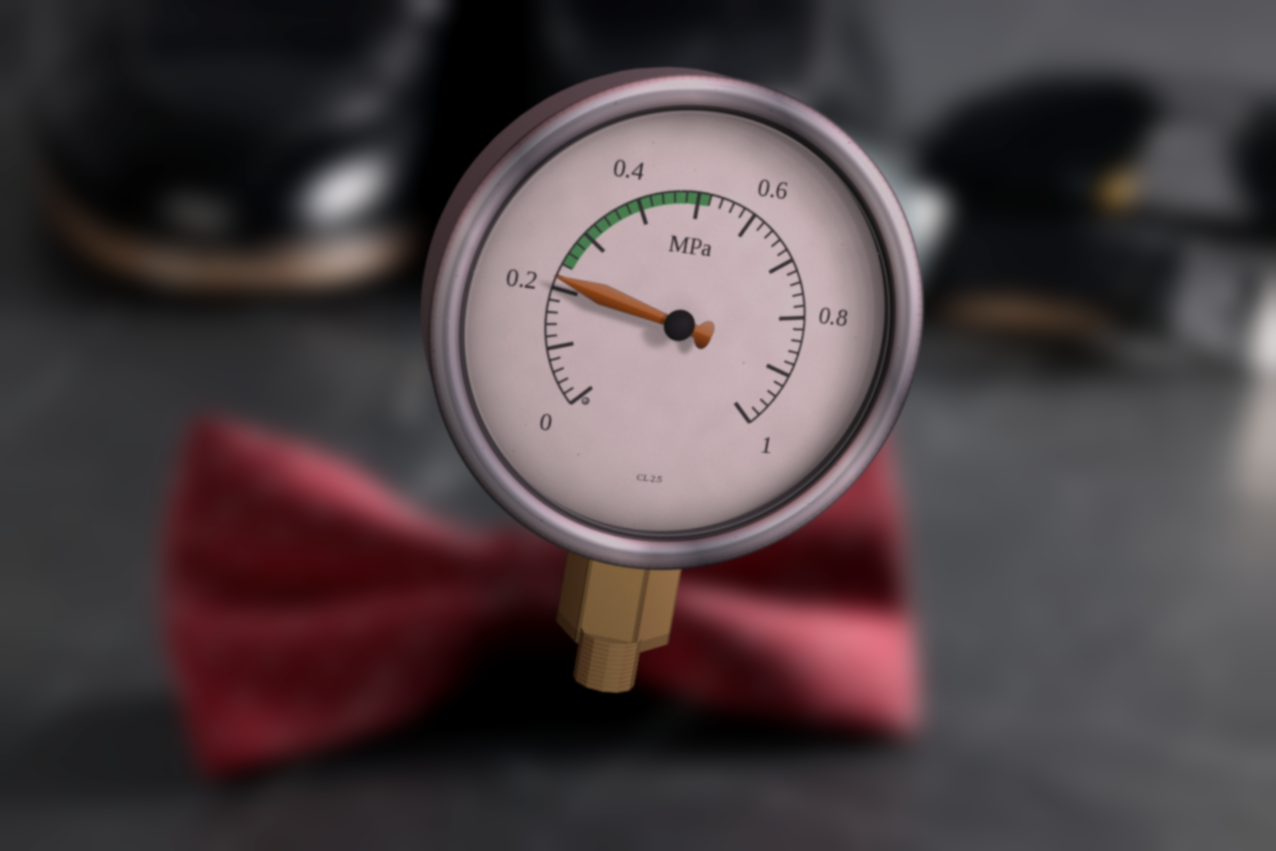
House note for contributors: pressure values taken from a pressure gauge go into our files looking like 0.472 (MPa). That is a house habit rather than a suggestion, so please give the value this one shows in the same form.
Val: 0.22 (MPa)
